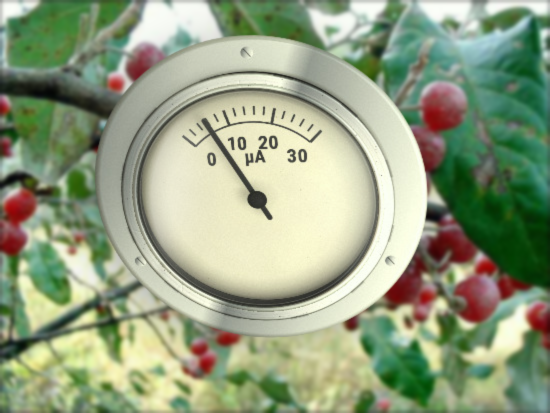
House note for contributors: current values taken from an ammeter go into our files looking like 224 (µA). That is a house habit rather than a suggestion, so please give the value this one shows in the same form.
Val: 6 (µA)
